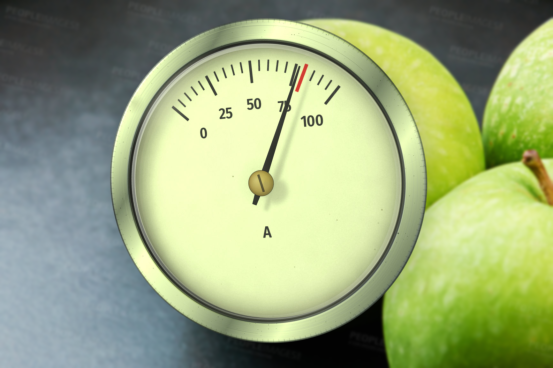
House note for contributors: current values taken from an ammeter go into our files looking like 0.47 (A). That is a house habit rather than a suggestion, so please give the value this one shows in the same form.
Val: 77.5 (A)
